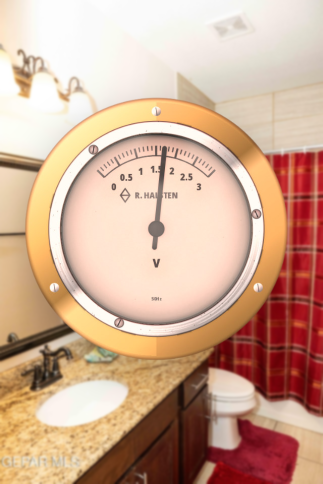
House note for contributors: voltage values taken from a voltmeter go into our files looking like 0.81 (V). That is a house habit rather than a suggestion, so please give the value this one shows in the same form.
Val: 1.7 (V)
